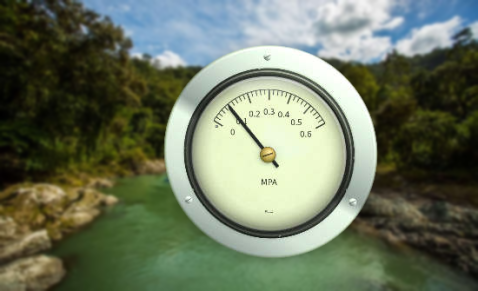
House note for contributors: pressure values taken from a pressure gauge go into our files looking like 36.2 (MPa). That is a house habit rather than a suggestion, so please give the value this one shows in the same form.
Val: 0.1 (MPa)
